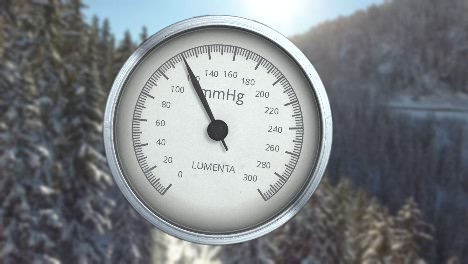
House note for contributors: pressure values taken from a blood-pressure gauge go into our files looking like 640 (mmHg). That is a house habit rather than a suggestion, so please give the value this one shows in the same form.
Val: 120 (mmHg)
